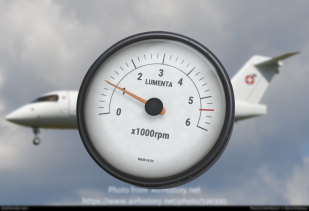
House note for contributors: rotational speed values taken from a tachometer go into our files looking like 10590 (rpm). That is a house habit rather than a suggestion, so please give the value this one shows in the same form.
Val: 1000 (rpm)
